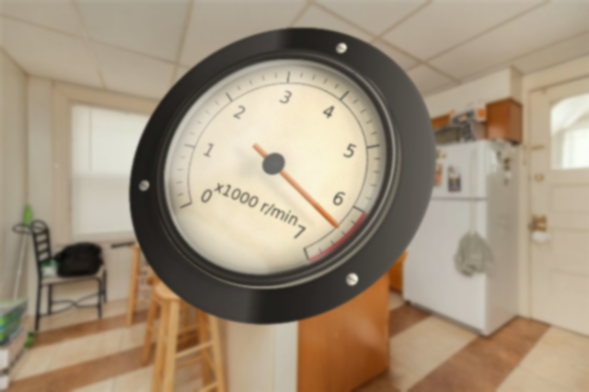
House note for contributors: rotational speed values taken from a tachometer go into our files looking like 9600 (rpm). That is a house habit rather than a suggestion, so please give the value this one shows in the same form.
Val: 6400 (rpm)
